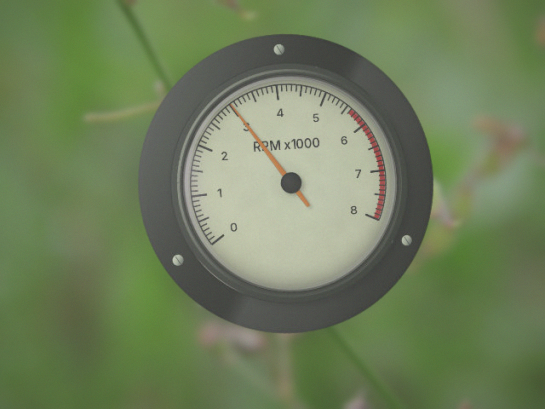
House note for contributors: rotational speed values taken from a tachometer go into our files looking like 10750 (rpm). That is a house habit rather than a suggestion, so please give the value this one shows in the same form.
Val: 3000 (rpm)
